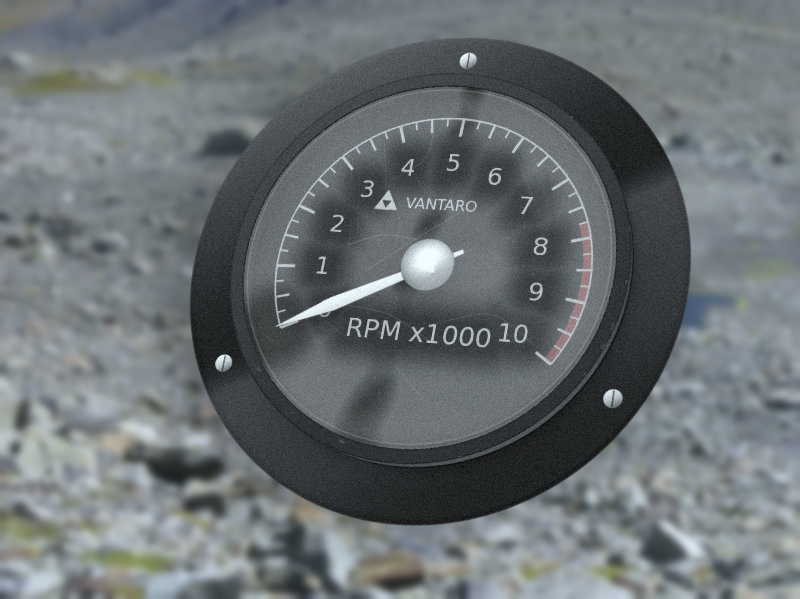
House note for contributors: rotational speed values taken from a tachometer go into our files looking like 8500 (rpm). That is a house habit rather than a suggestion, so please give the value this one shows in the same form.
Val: 0 (rpm)
